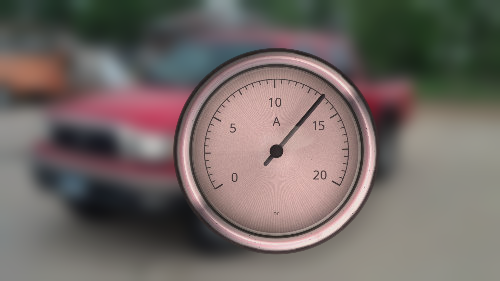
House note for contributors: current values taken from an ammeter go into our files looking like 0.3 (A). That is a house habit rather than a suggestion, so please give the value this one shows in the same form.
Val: 13.5 (A)
